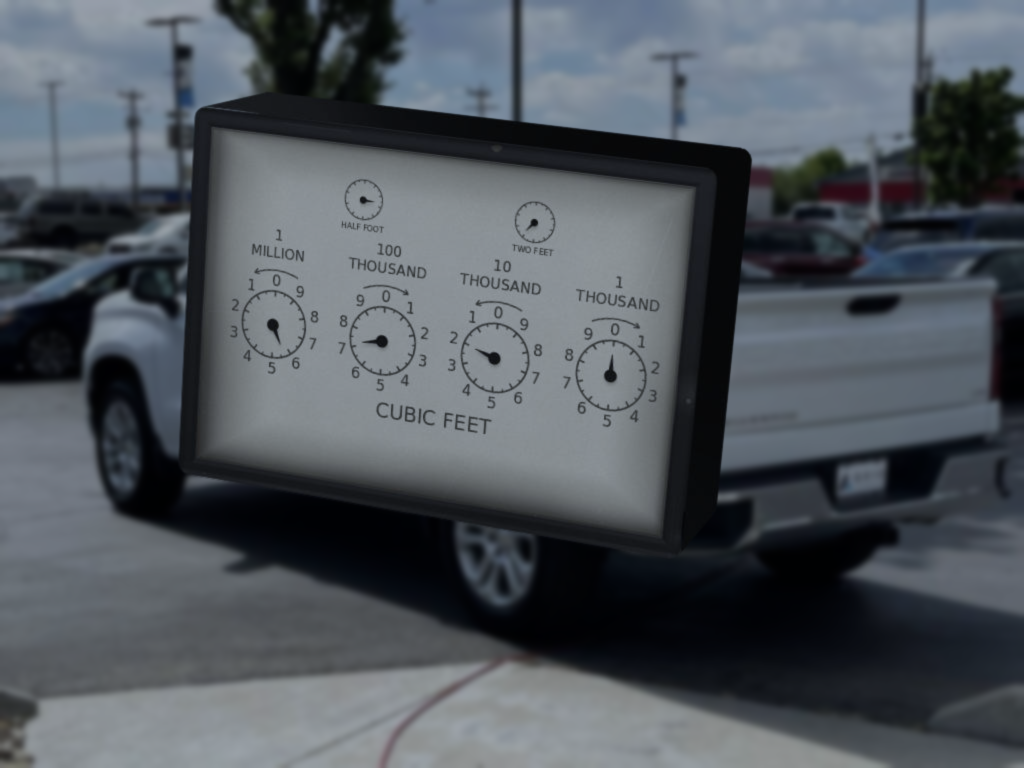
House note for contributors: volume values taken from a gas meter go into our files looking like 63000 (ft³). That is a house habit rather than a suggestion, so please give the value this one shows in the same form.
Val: 572000 (ft³)
